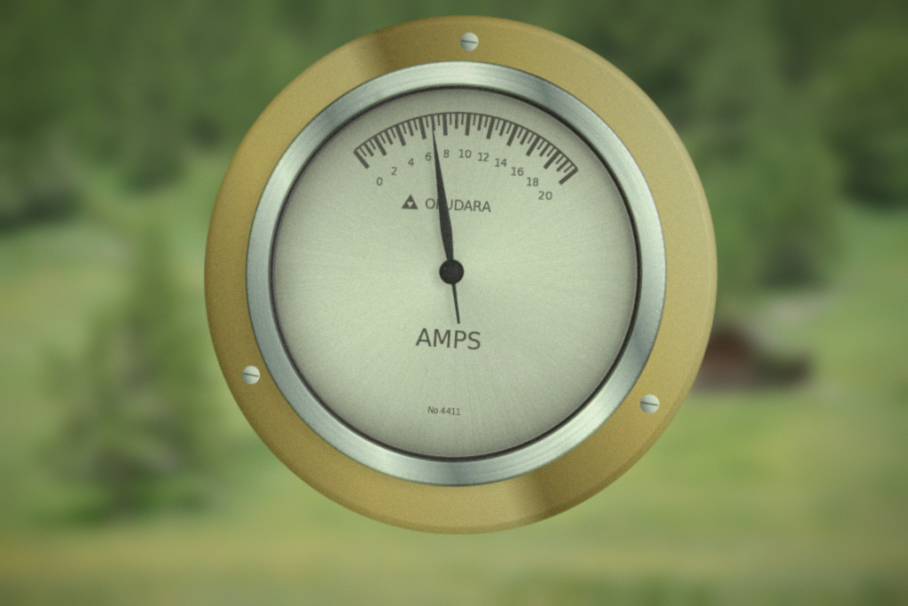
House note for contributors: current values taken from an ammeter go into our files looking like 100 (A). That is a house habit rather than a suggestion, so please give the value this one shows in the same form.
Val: 7 (A)
